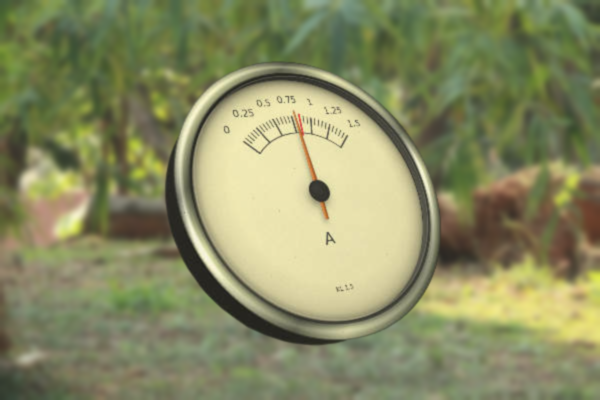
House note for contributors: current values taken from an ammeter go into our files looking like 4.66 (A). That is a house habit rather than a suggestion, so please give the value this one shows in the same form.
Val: 0.75 (A)
